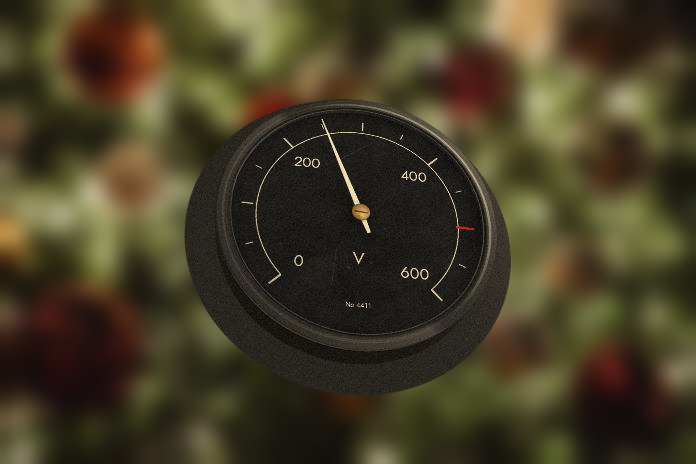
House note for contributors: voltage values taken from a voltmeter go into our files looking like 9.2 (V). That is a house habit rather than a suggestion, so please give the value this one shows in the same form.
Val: 250 (V)
